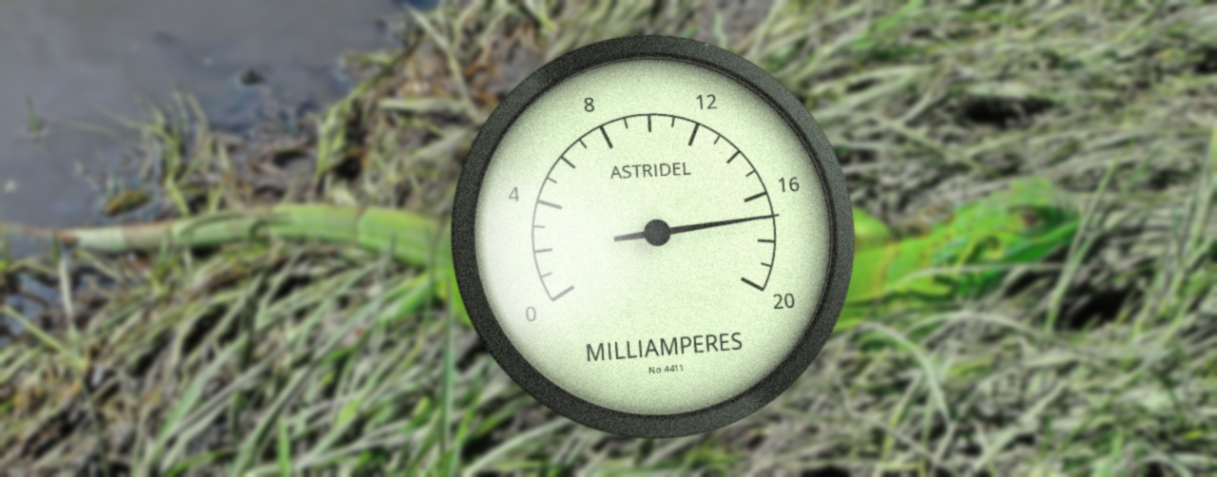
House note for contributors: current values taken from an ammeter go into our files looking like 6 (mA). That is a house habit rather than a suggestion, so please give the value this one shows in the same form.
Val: 17 (mA)
